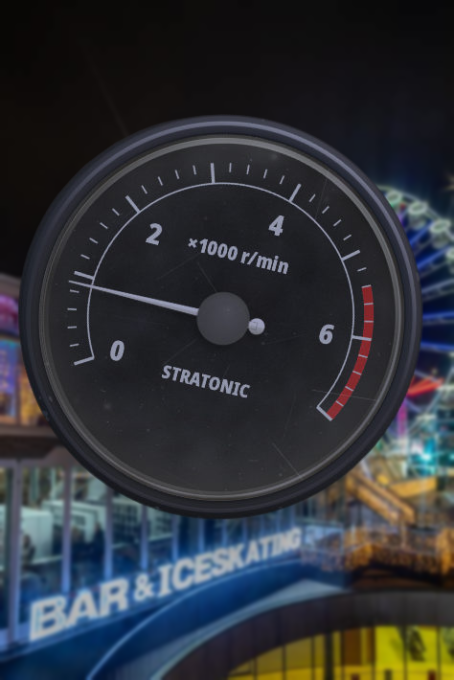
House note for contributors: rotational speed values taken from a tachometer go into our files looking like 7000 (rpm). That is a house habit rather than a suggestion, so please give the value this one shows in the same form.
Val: 900 (rpm)
